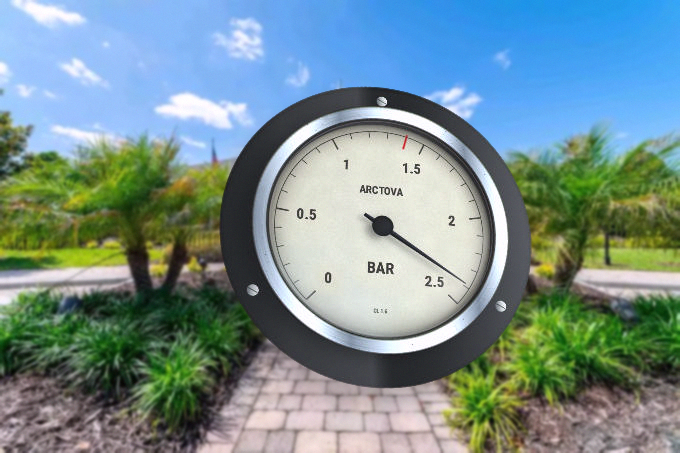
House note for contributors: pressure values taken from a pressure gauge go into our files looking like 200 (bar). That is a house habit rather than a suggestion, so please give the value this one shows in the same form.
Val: 2.4 (bar)
